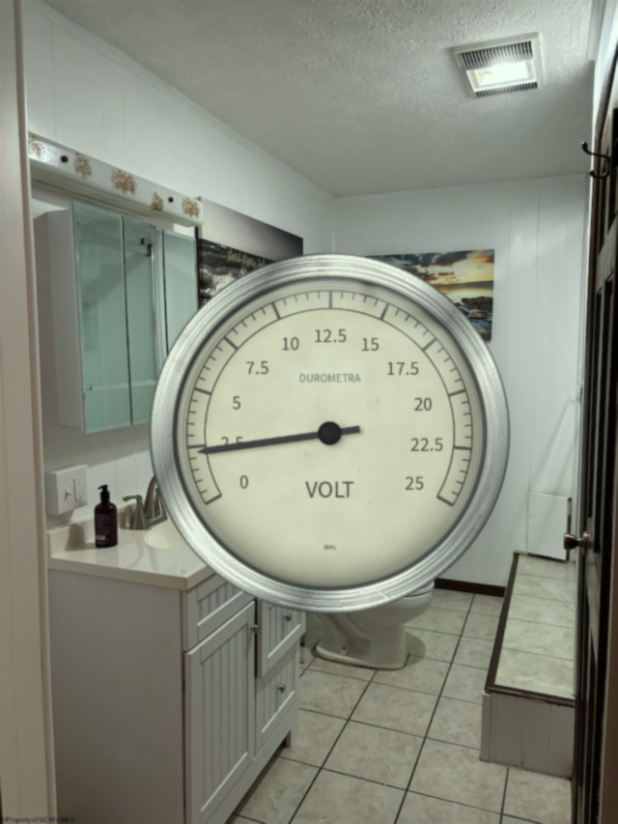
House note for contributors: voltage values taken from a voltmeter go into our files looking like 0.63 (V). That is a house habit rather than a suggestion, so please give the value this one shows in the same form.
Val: 2.25 (V)
